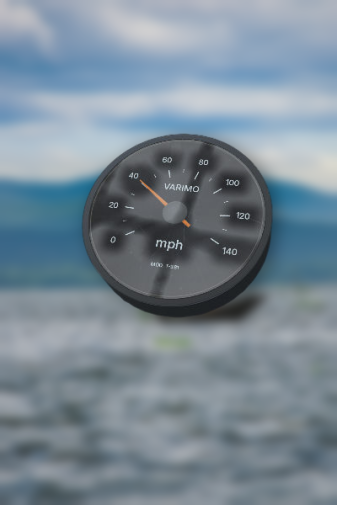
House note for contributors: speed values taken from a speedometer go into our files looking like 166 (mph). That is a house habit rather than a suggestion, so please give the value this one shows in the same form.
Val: 40 (mph)
